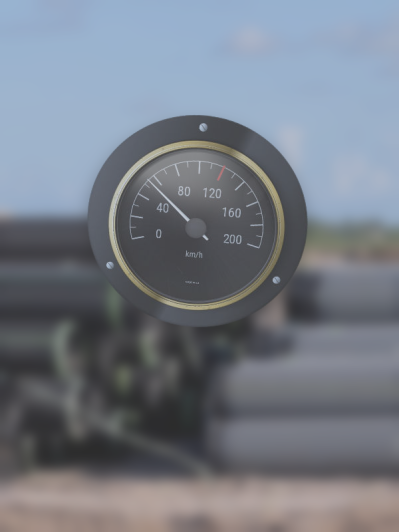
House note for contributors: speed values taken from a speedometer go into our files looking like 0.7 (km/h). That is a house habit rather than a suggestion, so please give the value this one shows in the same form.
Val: 55 (km/h)
